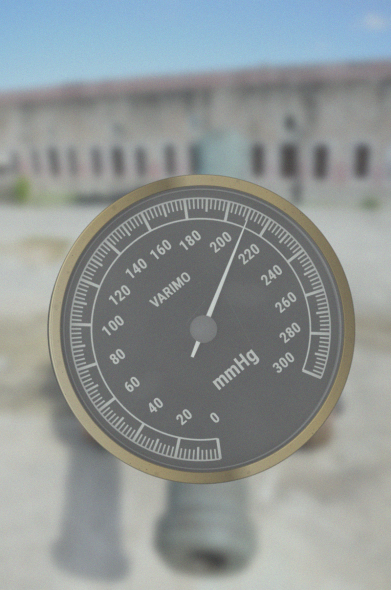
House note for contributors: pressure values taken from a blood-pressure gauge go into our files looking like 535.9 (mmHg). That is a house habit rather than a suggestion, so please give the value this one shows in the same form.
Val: 210 (mmHg)
